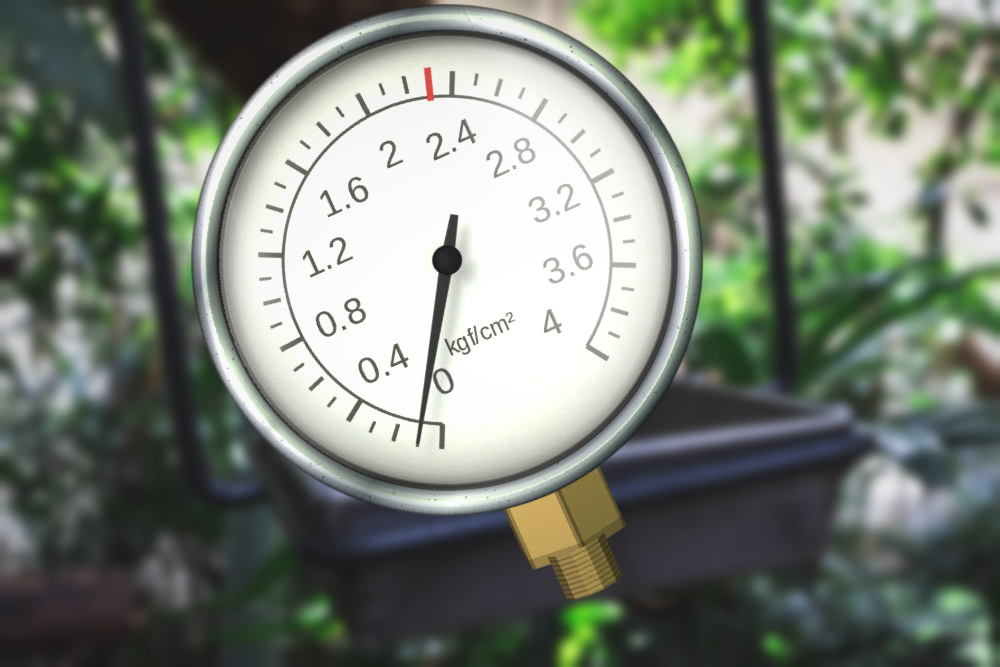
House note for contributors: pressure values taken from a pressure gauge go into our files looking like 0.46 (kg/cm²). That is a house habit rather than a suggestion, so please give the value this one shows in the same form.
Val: 0.1 (kg/cm²)
